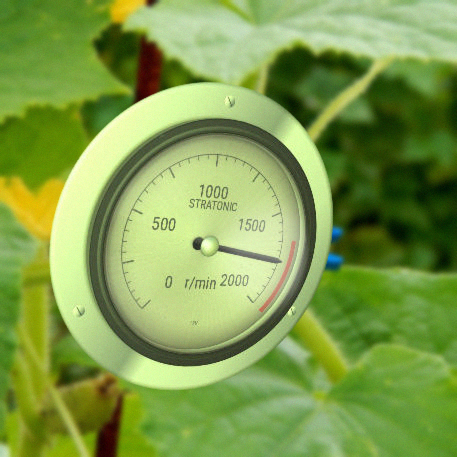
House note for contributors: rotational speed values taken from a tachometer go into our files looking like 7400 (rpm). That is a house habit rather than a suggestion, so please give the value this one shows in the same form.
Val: 1750 (rpm)
